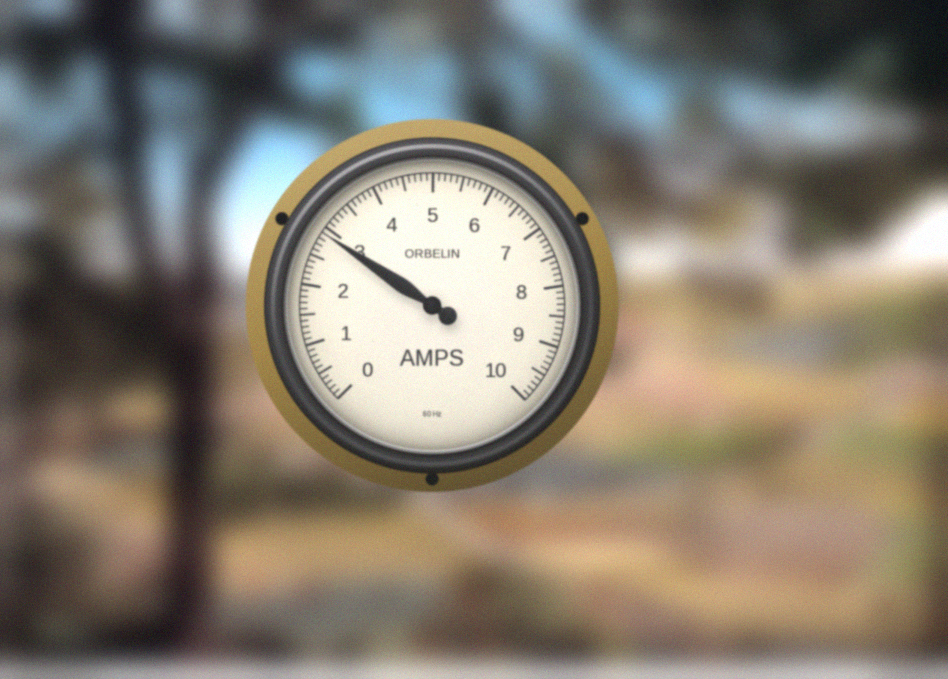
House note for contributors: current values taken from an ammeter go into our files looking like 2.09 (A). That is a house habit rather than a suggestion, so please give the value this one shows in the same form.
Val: 2.9 (A)
